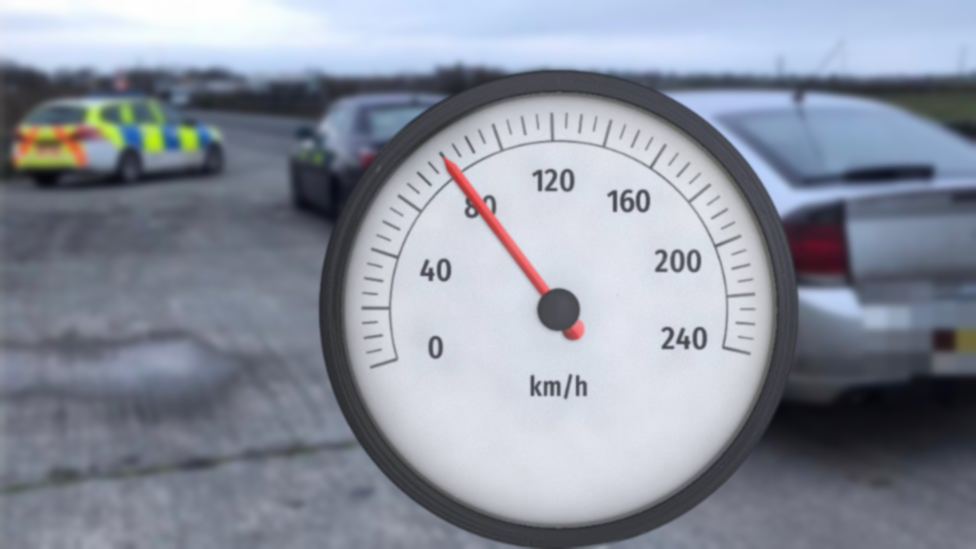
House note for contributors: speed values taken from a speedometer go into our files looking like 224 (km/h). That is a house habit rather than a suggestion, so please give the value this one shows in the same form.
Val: 80 (km/h)
